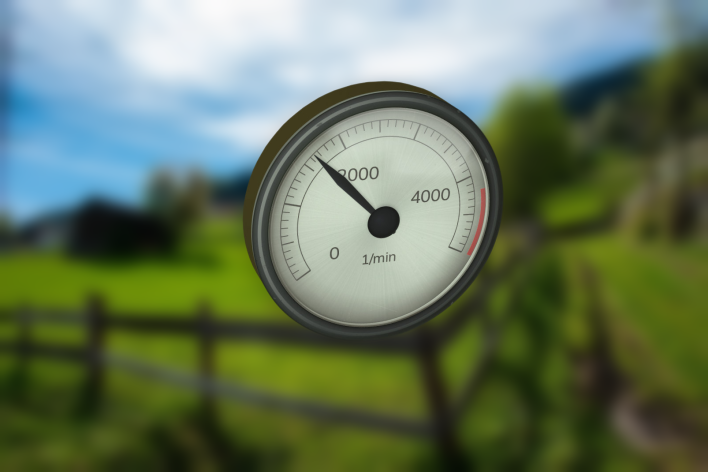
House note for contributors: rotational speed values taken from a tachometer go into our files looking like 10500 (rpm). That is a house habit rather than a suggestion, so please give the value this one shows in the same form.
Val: 1650 (rpm)
